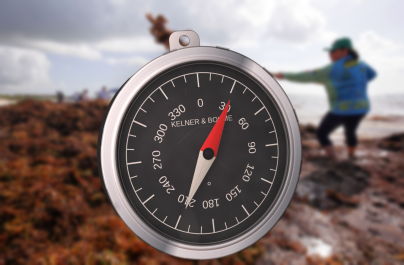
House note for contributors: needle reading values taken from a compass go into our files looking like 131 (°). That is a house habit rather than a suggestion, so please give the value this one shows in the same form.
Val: 30 (°)
